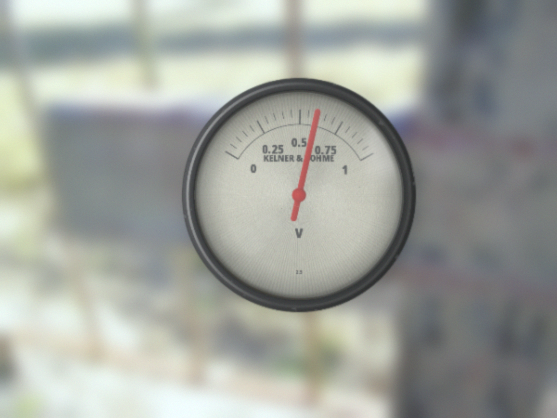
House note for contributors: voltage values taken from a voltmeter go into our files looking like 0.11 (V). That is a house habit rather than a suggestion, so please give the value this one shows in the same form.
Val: 0.6 (V)
